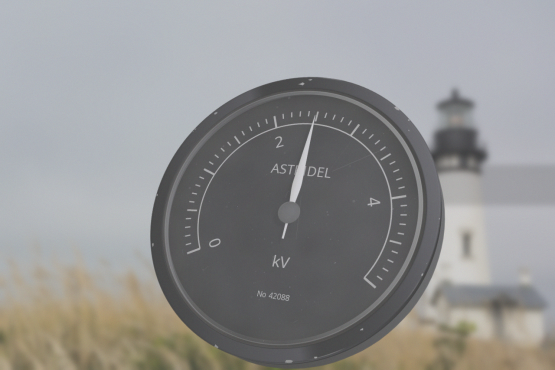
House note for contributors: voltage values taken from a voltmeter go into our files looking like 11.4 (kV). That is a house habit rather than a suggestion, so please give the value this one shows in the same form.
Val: 2.5 (kV)
